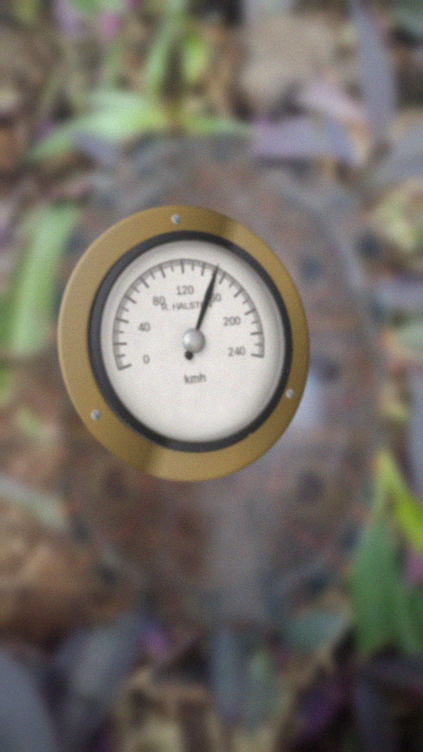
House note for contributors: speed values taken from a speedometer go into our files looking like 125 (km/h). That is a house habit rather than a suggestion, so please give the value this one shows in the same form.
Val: 150 (km/h)
